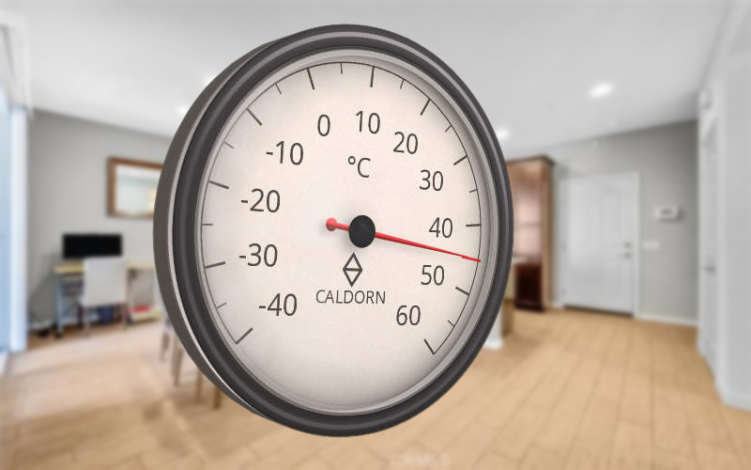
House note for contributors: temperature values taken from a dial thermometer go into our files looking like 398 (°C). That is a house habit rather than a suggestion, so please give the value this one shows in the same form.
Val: 45 (°C)
